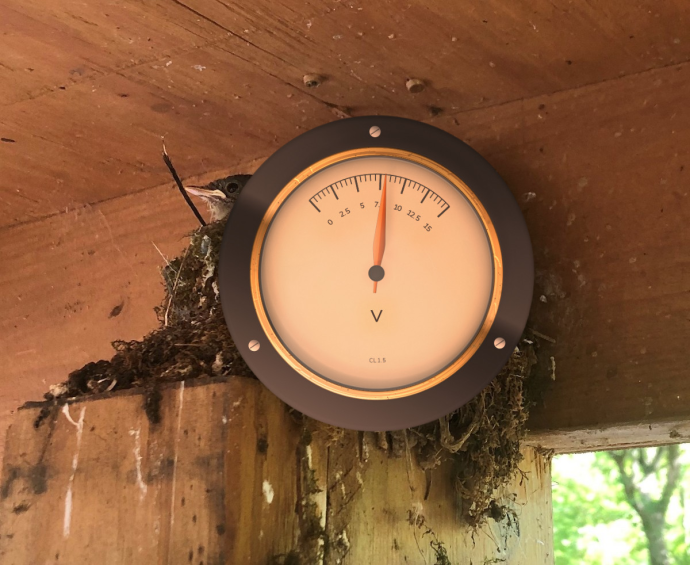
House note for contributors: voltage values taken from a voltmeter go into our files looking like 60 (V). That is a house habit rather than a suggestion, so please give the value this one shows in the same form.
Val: 8 (V)
